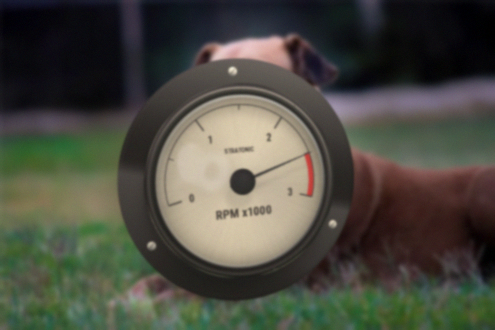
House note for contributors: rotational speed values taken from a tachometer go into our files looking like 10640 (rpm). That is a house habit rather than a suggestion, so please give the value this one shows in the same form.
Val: 2500 (rpm)
